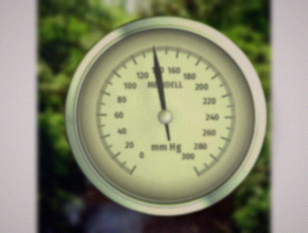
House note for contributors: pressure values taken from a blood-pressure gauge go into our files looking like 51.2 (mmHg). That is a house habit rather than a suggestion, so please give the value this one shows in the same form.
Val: 140 (mmHg)
